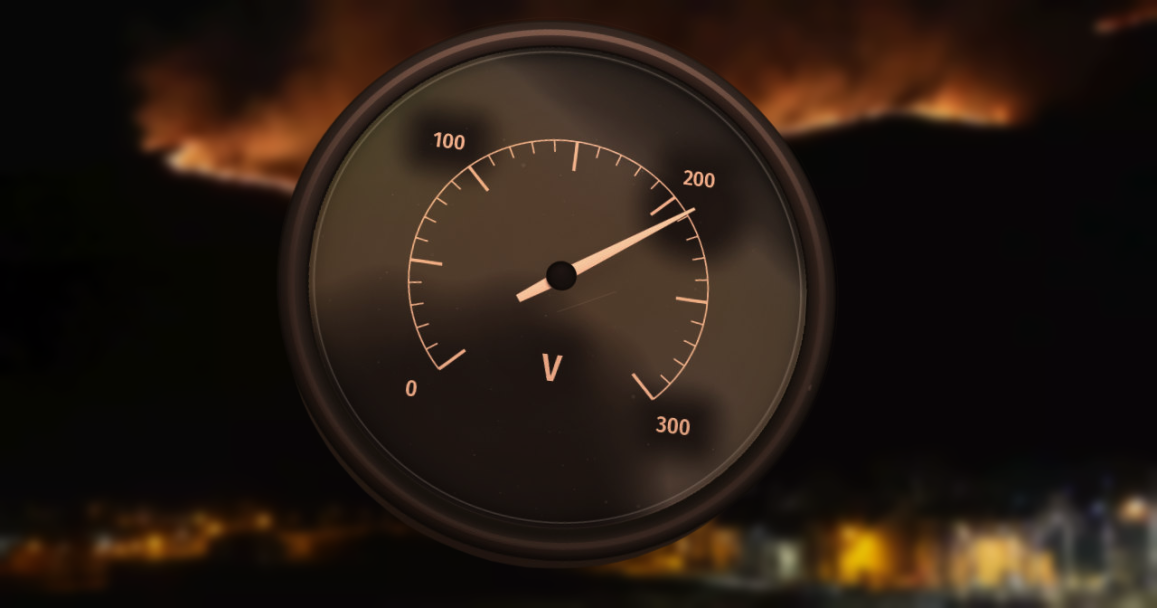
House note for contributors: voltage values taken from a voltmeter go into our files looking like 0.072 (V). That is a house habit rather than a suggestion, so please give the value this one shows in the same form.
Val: 210 (V)
